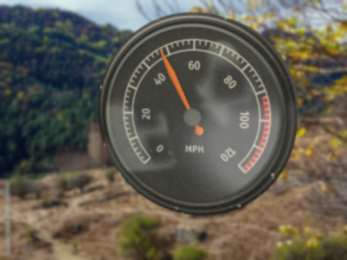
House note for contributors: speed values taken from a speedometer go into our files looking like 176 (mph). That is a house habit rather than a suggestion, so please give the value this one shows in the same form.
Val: 48 (mph)
